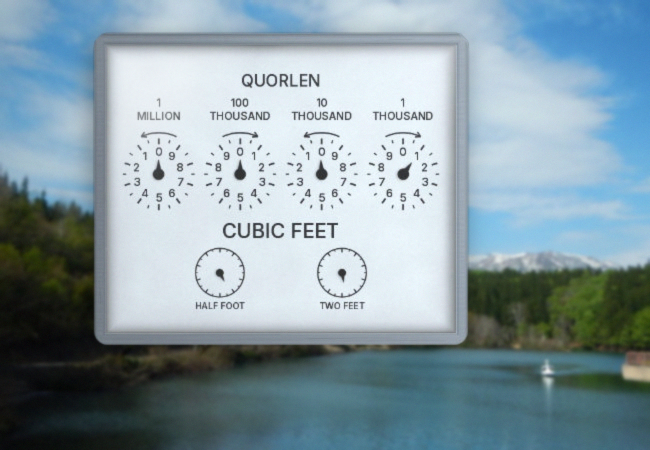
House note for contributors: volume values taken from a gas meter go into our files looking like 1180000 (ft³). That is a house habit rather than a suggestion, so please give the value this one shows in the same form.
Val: 100 (ft³)
